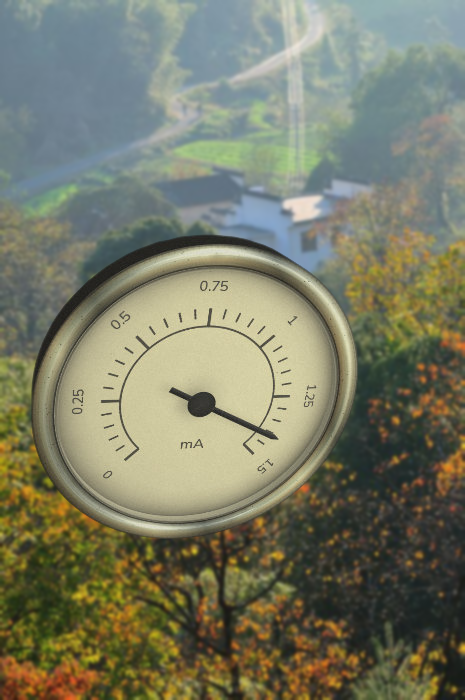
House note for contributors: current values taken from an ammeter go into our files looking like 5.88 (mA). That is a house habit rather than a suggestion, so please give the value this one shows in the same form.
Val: 1.4 (mA)
